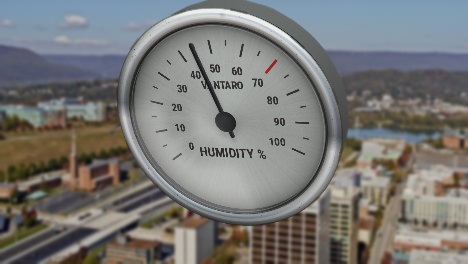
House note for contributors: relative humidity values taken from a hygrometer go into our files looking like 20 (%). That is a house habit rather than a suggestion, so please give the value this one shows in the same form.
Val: 45 (%)
